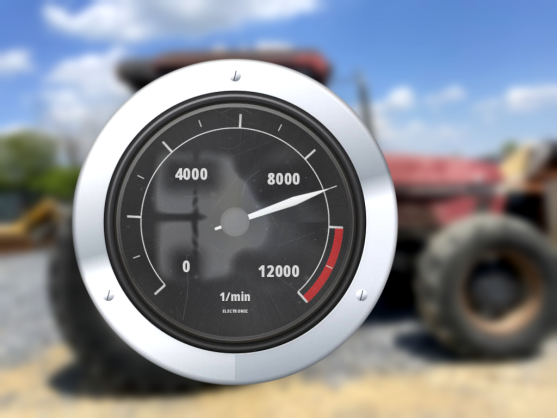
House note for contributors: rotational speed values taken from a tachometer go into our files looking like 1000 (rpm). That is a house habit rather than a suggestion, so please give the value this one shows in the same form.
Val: 9000 (rpm)
